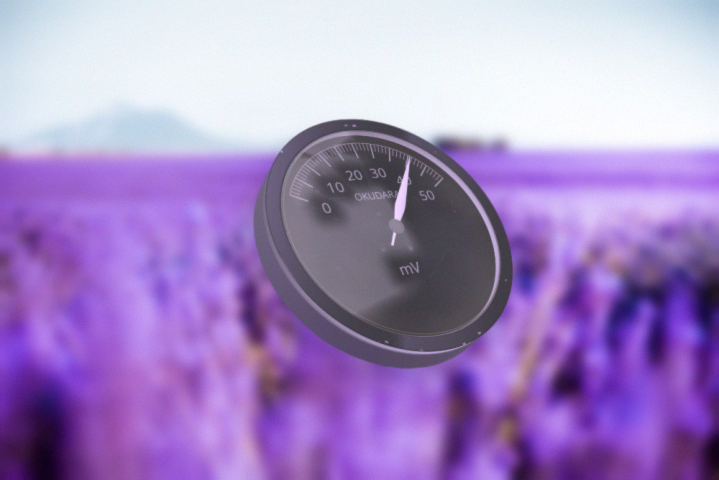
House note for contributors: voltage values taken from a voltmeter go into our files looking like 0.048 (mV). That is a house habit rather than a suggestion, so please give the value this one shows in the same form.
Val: 40 (mV)
